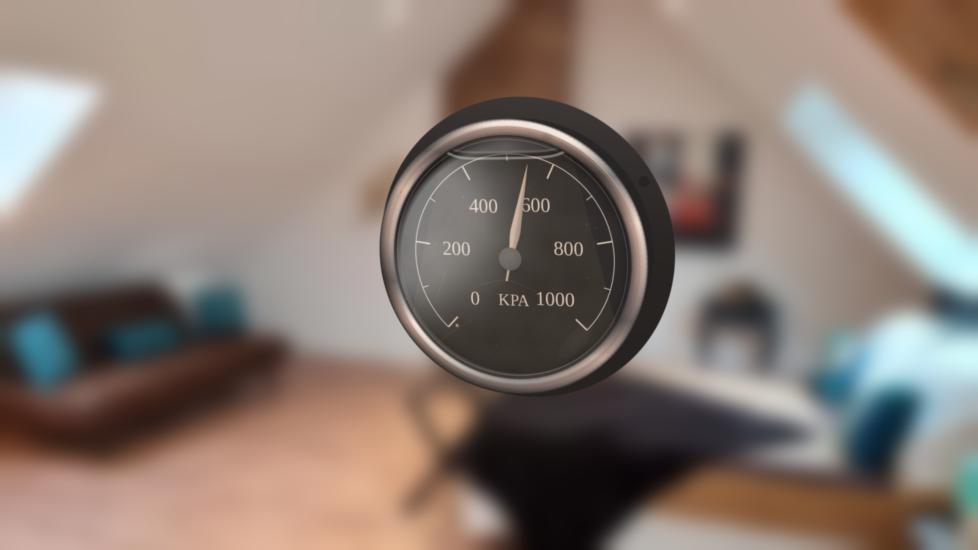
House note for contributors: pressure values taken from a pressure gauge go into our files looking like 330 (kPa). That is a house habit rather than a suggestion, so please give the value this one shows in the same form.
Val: 550 (kPa)
